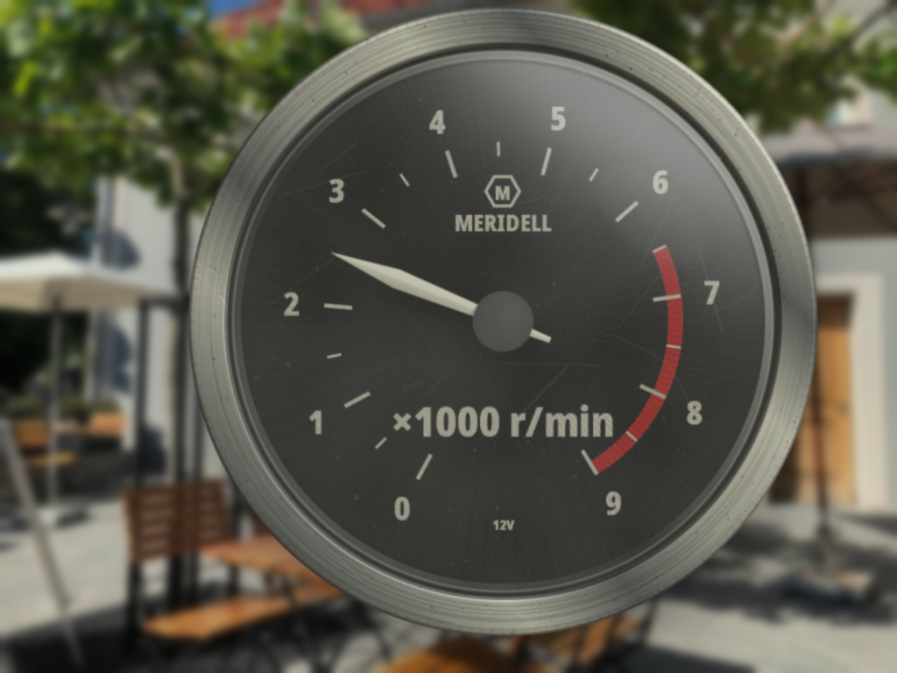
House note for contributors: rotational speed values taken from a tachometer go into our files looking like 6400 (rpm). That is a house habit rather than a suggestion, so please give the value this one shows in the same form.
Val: 2500 (rpm)
